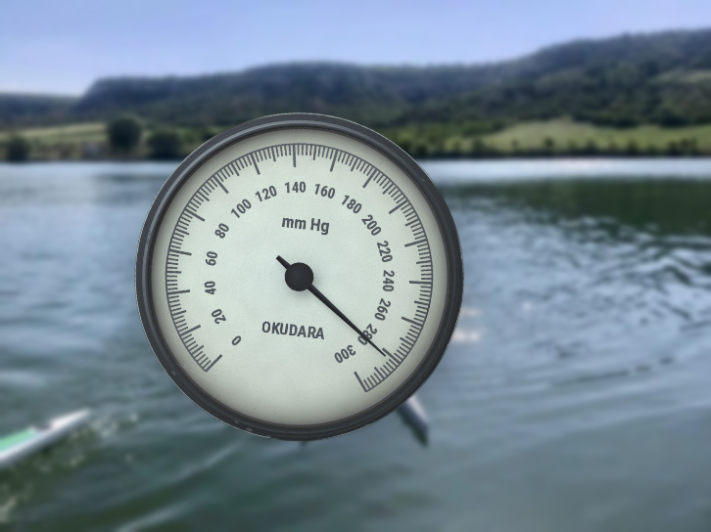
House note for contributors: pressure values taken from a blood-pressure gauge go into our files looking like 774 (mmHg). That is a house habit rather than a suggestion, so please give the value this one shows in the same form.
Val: 282 (mmHg)
